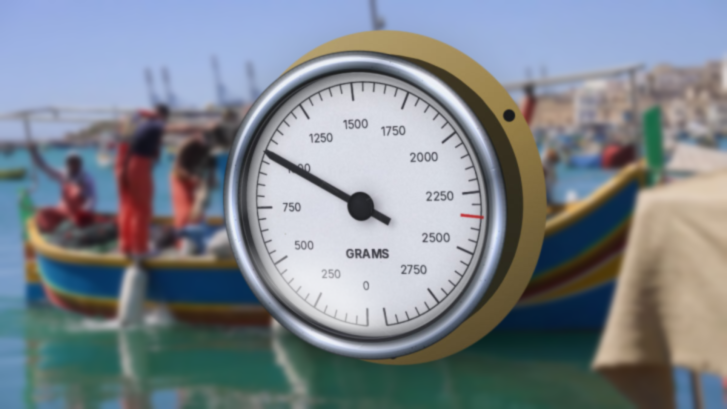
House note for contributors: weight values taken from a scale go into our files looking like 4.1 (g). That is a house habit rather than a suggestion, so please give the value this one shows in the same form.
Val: 1000 (g)
